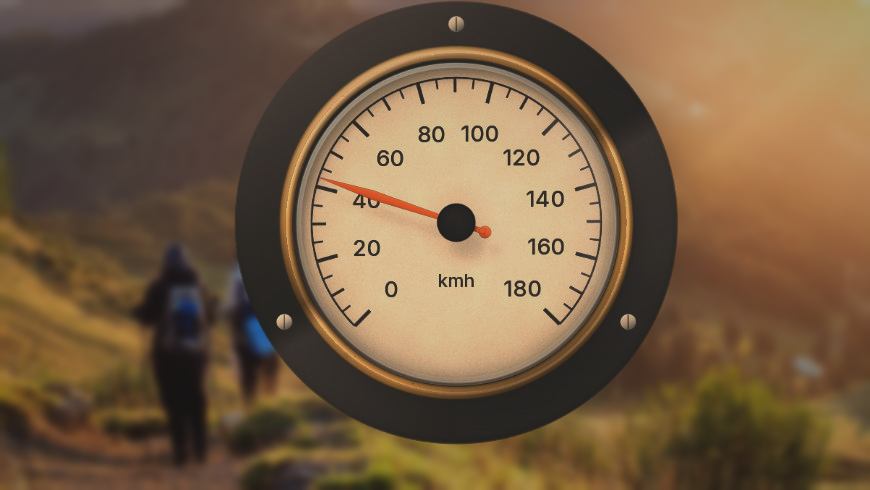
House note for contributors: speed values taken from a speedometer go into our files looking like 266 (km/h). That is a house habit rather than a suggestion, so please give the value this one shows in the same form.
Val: 42.5 (km/h)
